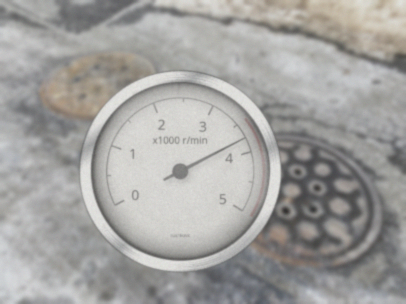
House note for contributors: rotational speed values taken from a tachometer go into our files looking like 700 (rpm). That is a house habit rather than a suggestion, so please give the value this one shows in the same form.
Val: 3750 (rpm)
